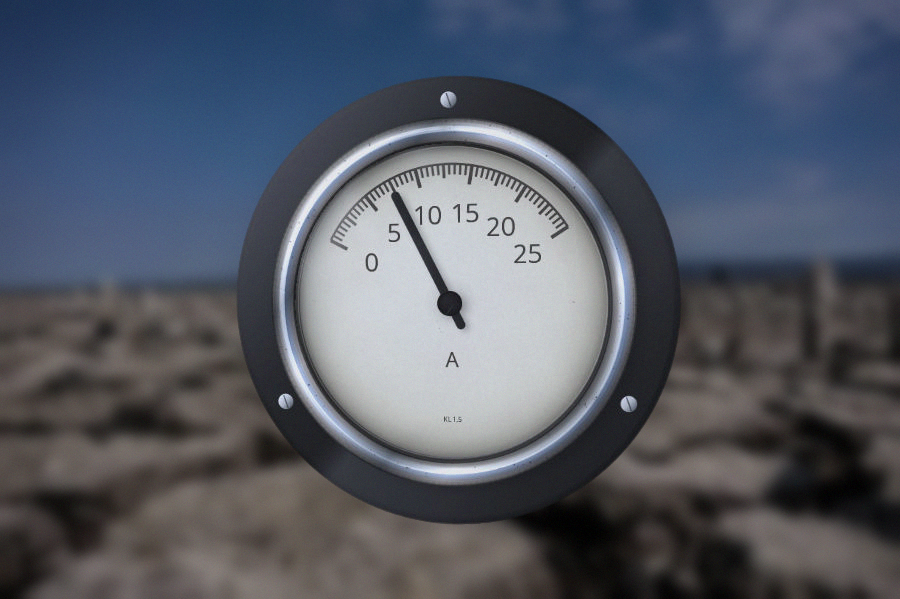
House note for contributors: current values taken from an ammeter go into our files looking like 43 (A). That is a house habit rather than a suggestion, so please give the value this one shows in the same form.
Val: 7.5 (A)
